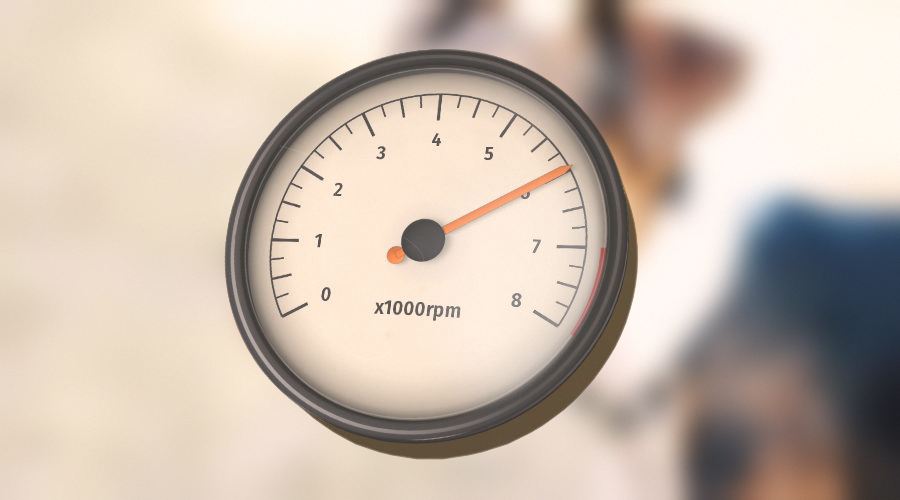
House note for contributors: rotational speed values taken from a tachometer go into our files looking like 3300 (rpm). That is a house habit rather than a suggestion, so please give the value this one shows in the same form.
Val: 6000 (rpm)
